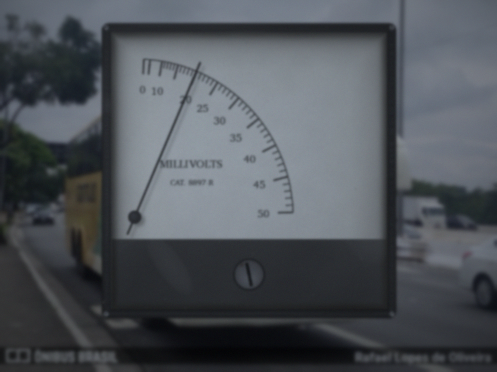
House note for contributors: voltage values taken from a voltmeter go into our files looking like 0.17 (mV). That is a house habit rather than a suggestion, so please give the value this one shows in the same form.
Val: 20 (mV)
